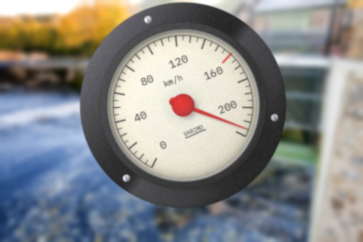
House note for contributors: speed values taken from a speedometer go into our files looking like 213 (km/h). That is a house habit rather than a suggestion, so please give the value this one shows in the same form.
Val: 215 (km/h)
